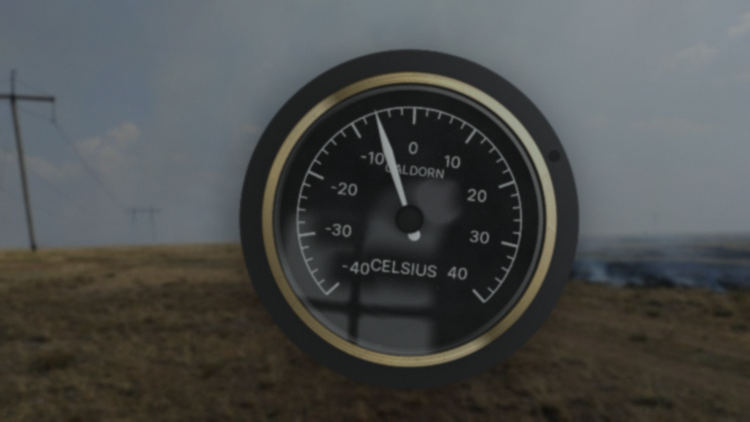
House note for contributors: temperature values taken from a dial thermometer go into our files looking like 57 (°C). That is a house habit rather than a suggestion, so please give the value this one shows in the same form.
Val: -6 (°C)
